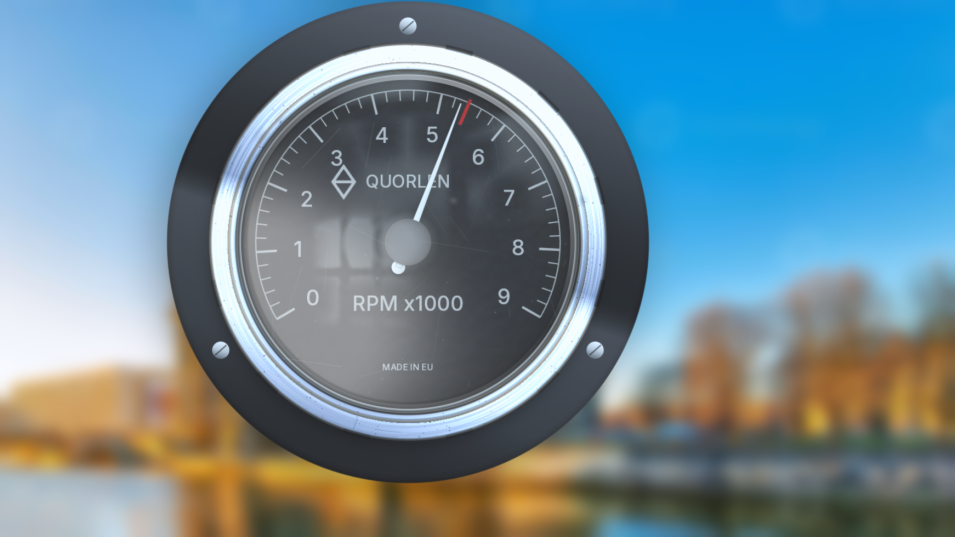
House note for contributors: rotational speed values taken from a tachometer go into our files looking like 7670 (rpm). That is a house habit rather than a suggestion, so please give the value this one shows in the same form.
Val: 5300 (rpm)
